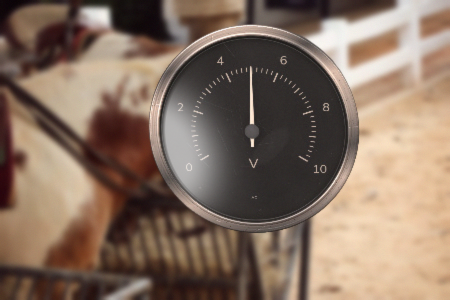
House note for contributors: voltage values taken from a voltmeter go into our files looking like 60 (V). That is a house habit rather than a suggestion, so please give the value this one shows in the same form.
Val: 5 (V)
